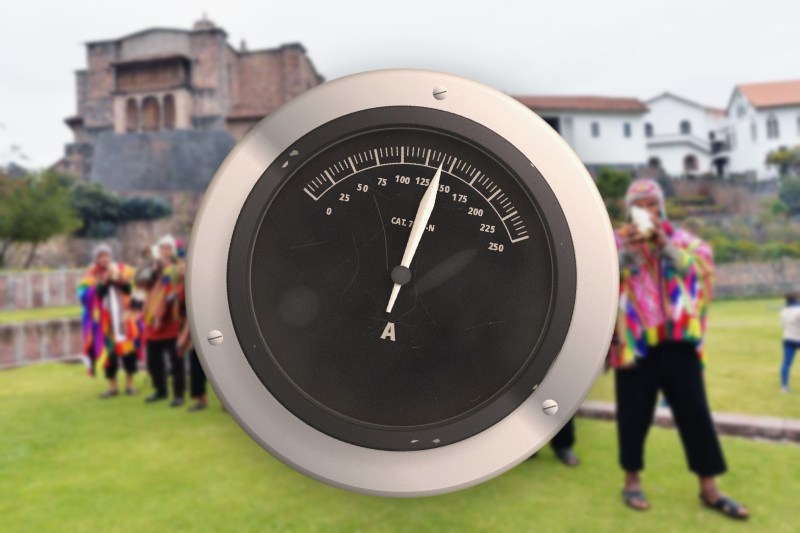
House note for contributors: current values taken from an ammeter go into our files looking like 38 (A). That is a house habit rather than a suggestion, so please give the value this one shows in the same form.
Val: 140 (A)
